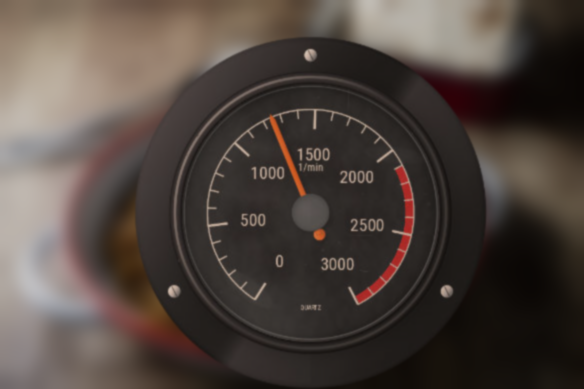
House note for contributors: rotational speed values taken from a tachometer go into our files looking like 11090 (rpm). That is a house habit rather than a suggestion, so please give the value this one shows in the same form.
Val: 1250 (rpm)
